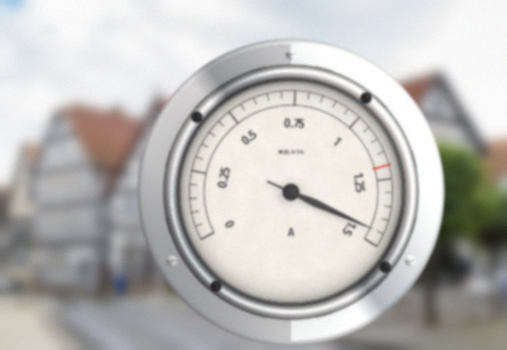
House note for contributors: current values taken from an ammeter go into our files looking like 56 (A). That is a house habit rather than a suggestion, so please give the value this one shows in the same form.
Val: 1.45 (A)
